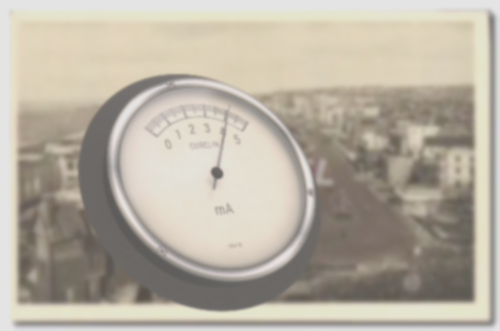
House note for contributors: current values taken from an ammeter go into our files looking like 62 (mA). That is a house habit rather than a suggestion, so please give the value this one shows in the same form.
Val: 4 (mA)
